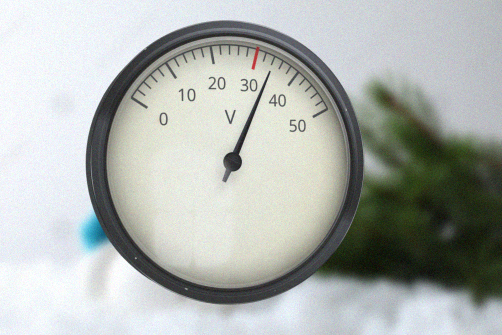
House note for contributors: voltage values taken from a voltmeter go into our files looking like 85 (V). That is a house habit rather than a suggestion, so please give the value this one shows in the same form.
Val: 34 (V)
